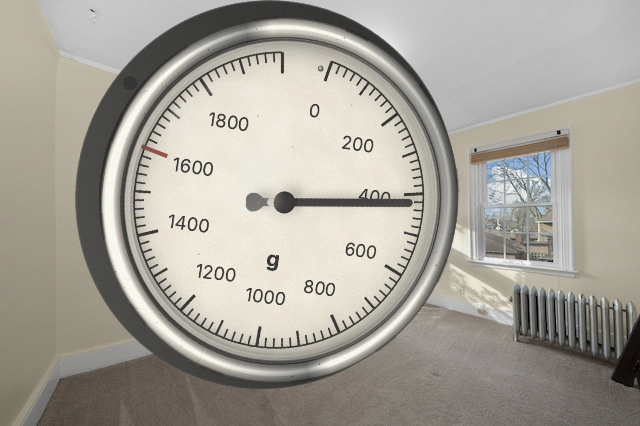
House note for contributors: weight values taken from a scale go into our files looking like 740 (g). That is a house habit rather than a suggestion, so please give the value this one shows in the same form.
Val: 420 (g)
